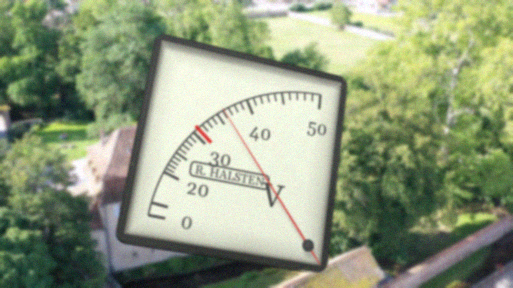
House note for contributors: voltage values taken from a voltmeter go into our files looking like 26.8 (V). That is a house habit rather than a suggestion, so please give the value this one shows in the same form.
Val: 36 (V)
